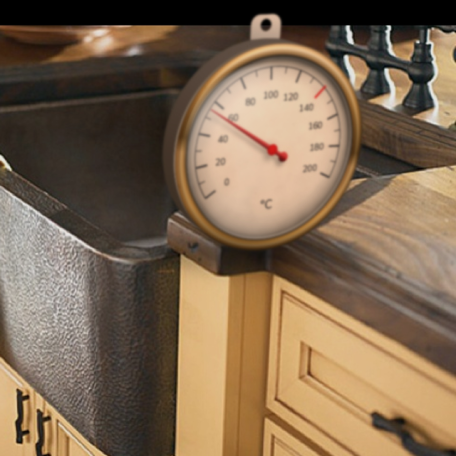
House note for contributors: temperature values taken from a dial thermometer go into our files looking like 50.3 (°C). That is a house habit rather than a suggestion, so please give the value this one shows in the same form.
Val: 55 (°C)
